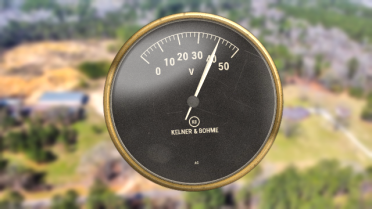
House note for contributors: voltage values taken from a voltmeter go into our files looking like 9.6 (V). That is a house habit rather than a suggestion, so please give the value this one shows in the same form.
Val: 40 (V)
